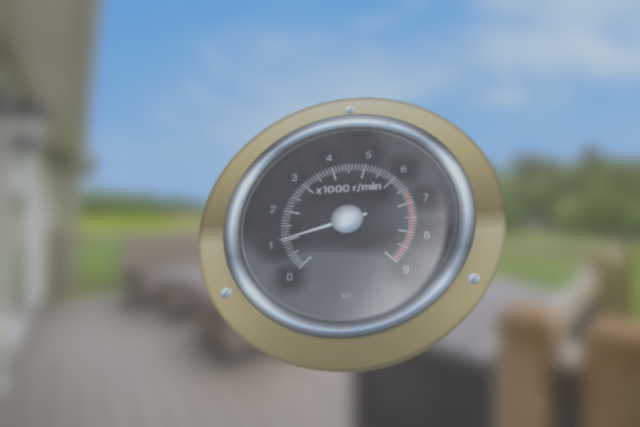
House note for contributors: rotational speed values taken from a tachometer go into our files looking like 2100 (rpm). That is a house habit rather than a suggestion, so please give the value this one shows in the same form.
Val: 1000 (rpm)
